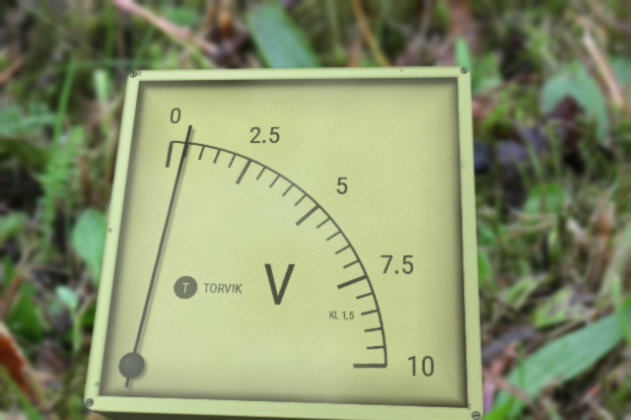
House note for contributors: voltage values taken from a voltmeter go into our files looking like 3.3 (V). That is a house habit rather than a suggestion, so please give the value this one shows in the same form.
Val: 0.5 (V)
